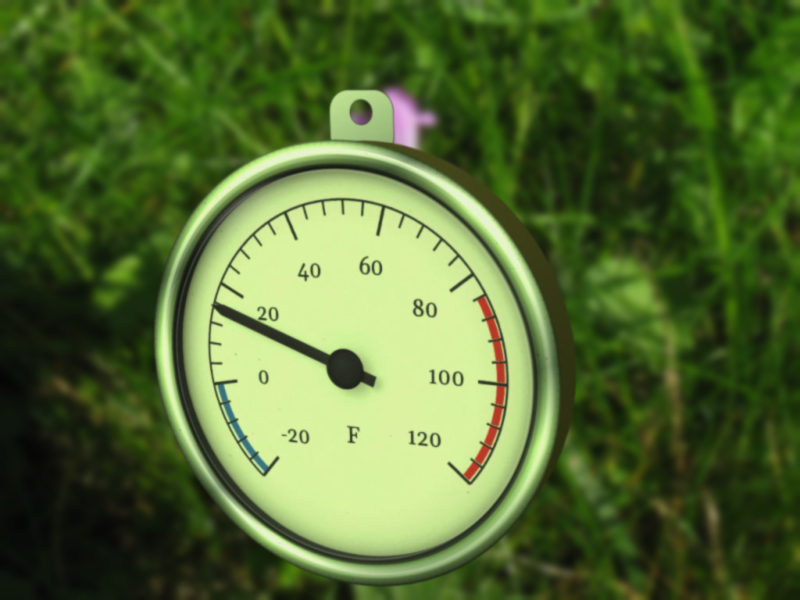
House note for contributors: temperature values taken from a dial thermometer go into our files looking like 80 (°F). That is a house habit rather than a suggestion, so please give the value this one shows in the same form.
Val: 16 (°F)
